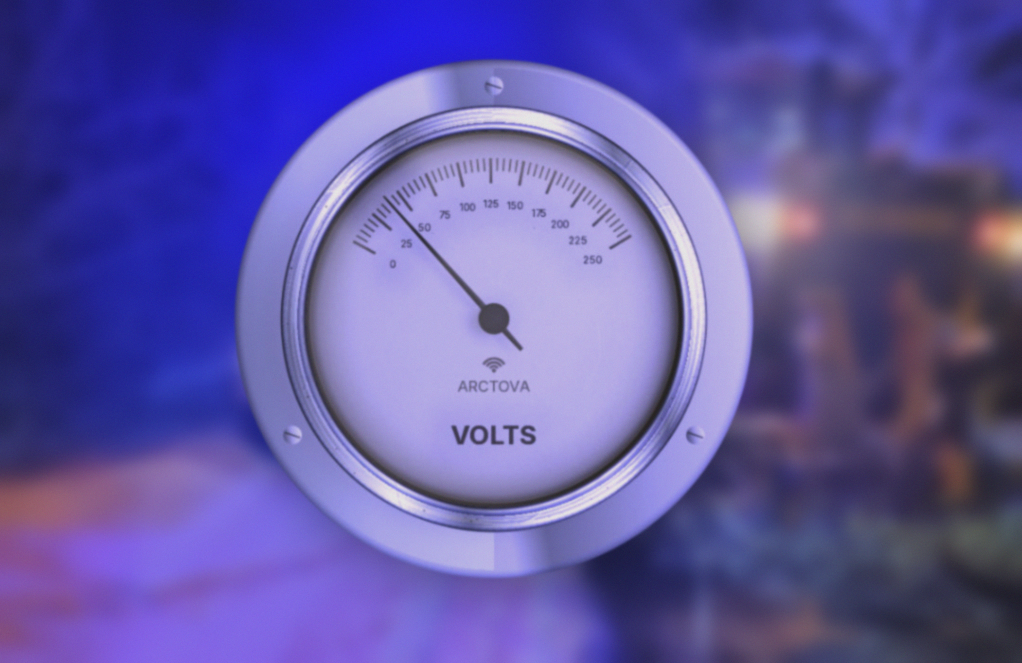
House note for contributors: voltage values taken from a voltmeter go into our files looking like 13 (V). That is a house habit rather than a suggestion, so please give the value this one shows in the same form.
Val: 40 (V)
